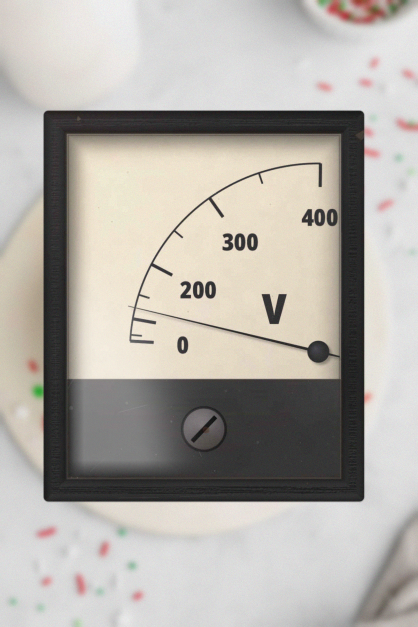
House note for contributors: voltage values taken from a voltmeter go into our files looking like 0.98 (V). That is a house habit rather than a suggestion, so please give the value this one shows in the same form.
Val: 125 (V)
